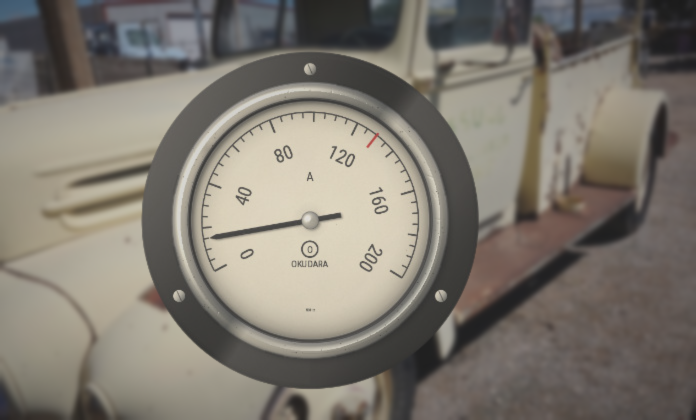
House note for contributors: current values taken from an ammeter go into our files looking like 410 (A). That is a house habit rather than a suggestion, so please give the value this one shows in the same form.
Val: 15 (A)
